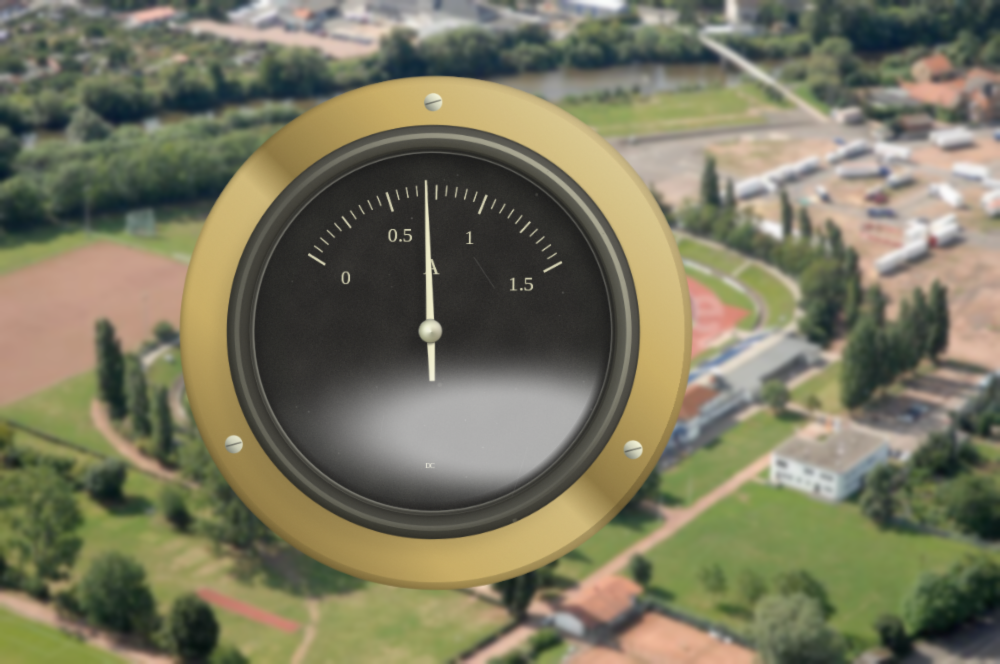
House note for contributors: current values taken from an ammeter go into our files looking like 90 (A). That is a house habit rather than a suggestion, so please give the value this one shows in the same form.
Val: 0.7 (A)
